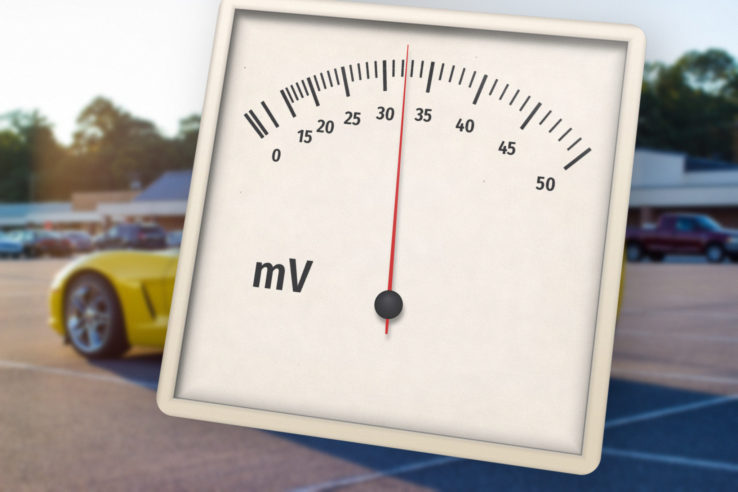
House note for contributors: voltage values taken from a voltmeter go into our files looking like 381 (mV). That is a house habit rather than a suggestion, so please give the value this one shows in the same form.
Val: 32.5 (mV)
